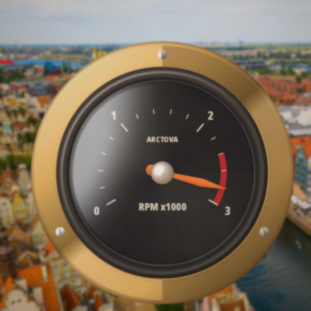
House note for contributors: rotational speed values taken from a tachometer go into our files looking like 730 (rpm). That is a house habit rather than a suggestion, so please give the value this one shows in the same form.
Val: 2800 (rpm)
